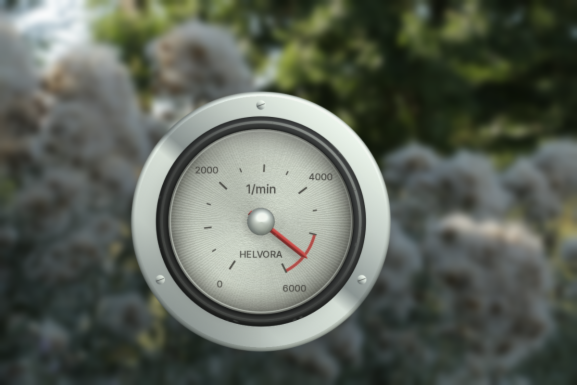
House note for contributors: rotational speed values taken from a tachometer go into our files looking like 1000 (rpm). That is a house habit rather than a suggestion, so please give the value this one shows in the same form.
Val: 5500 (rpm)
